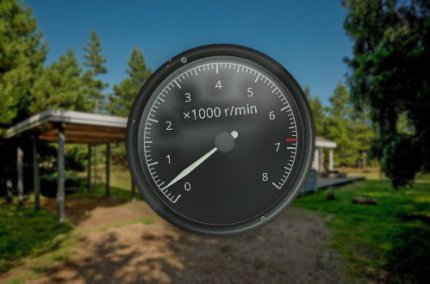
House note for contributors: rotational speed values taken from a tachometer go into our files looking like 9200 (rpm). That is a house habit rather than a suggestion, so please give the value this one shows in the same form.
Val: 400 (rpm)
